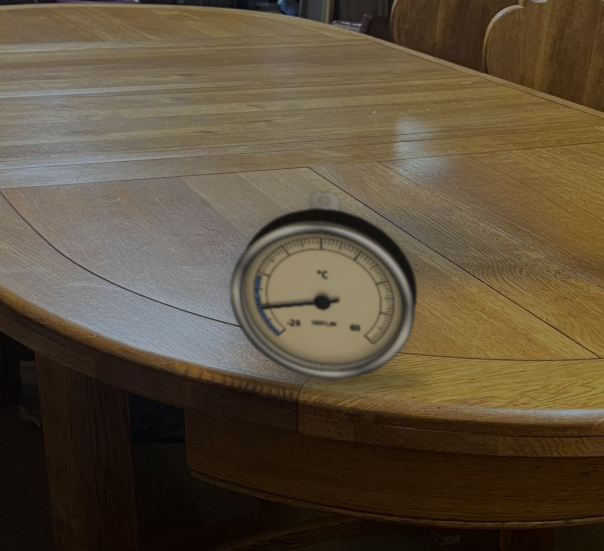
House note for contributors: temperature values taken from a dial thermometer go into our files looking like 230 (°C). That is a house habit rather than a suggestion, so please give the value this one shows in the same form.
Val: -10 (°C)
